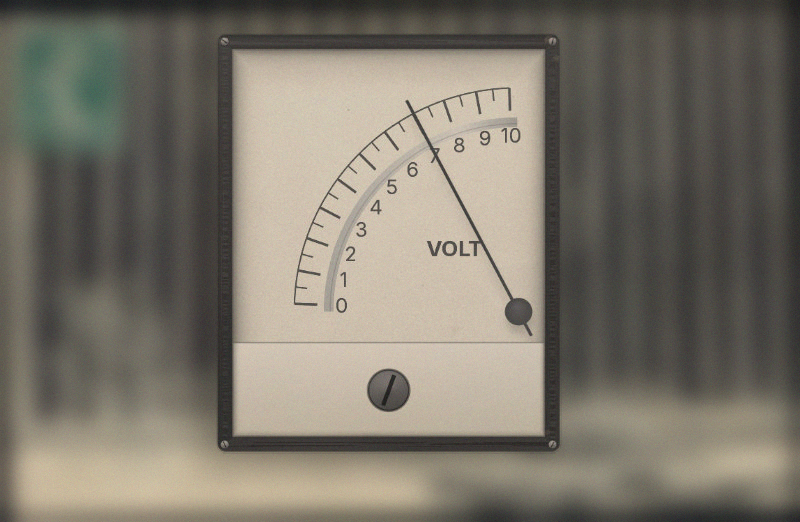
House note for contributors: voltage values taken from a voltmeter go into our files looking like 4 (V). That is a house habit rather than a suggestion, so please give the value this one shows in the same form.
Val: 7 (V)
